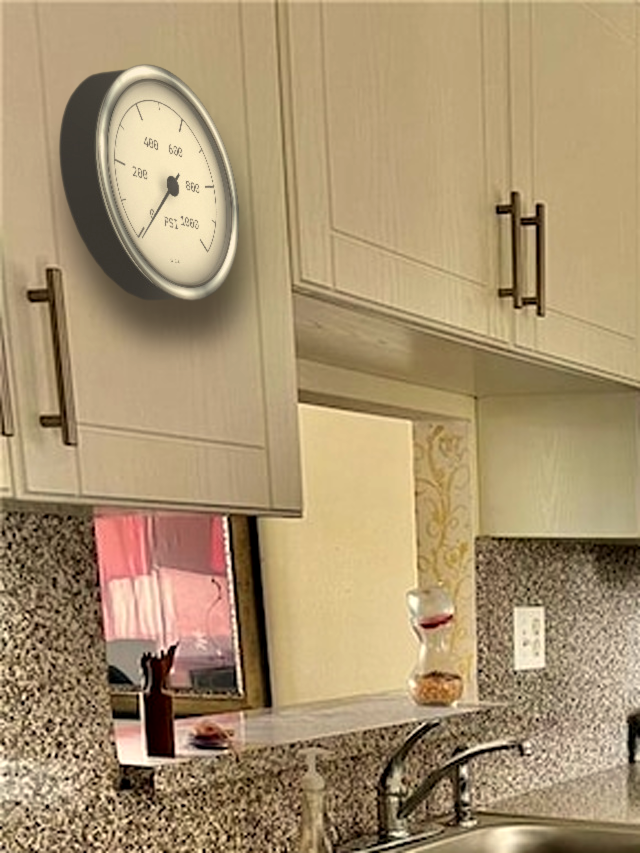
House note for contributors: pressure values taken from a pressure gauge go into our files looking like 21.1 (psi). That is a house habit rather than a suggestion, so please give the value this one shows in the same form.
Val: 0 (psi)
